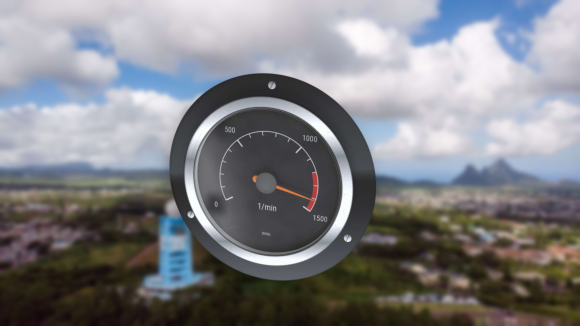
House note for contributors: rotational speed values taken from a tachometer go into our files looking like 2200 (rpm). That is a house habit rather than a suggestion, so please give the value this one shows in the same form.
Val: 1400 (rpm)
